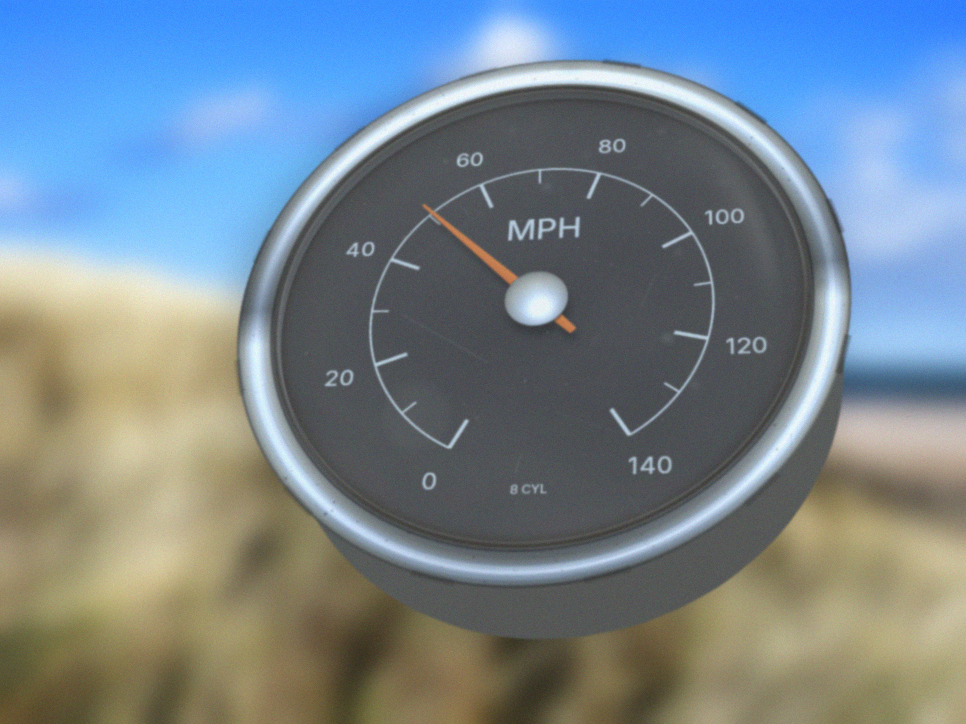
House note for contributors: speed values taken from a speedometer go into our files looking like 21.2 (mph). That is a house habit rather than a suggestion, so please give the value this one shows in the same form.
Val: 50 (mph)
